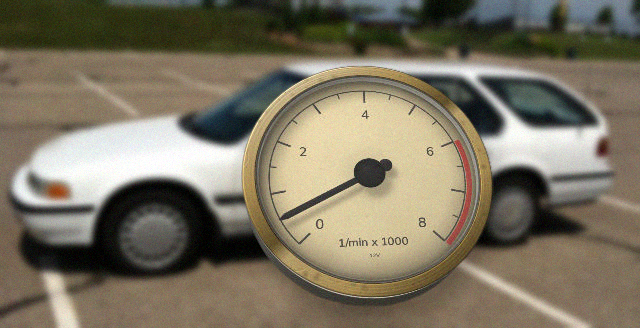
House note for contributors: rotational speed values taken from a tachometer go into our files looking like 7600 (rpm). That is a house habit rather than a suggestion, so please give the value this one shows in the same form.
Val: 500 (rpm)
